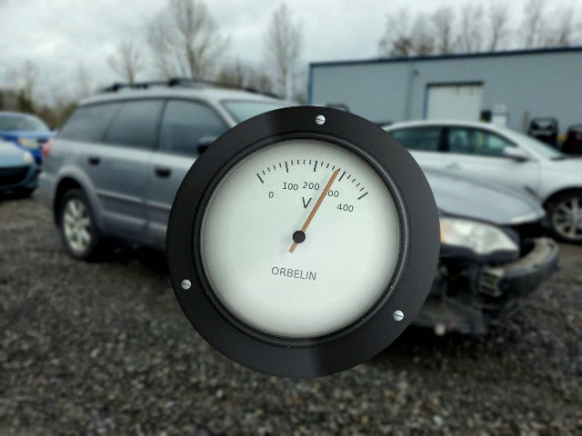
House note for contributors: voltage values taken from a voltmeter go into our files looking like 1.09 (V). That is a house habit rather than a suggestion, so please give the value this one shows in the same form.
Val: 280 (V)
